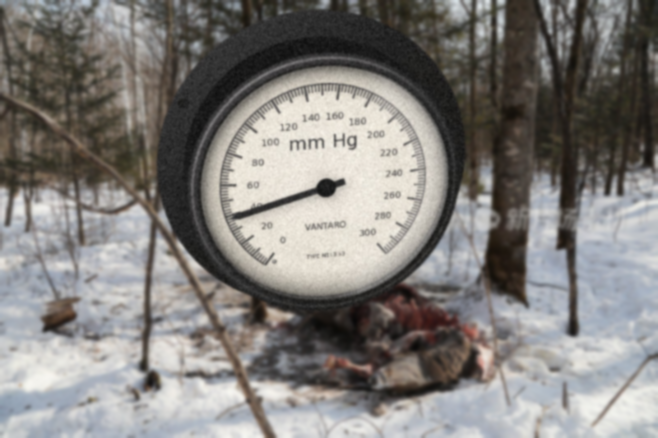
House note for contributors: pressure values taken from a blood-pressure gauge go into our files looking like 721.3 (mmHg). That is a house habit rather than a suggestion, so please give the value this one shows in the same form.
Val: 40 (mmHg)
